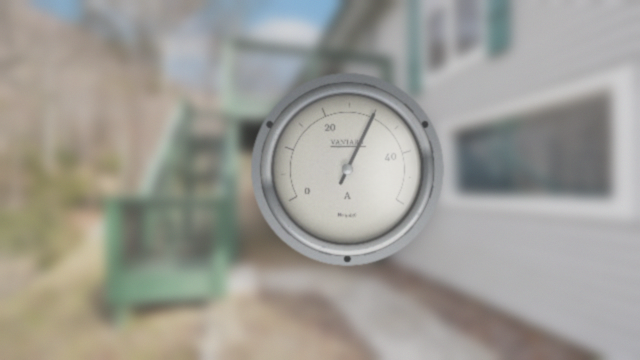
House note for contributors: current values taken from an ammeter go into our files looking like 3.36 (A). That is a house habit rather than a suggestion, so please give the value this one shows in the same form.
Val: 30 (A)
